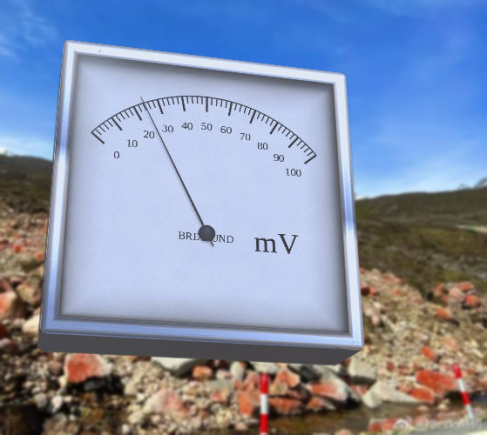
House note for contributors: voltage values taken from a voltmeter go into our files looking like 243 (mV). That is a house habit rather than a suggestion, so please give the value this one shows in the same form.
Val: 24 (mV)
